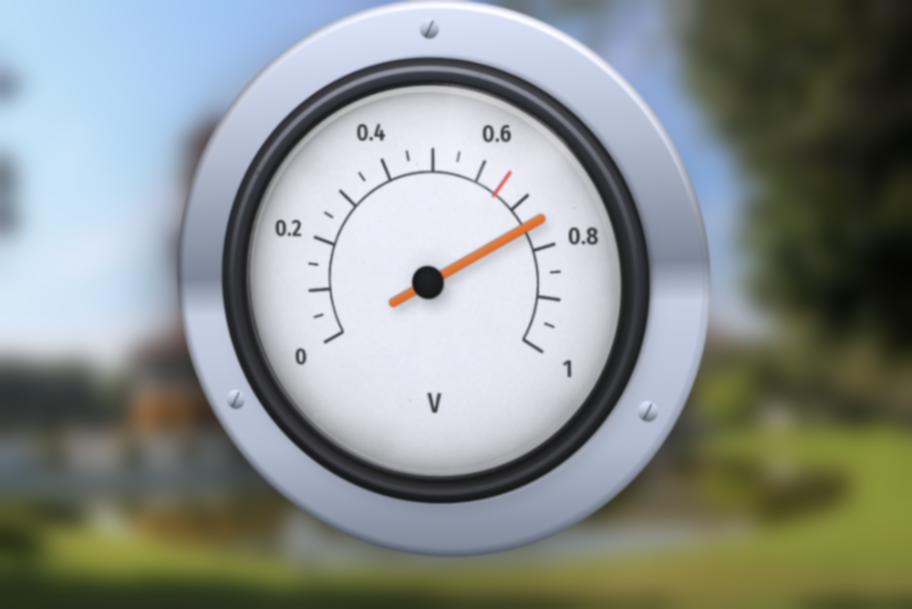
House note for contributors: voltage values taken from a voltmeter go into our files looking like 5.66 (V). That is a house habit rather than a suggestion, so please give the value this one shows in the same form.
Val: 0.75 (V)
